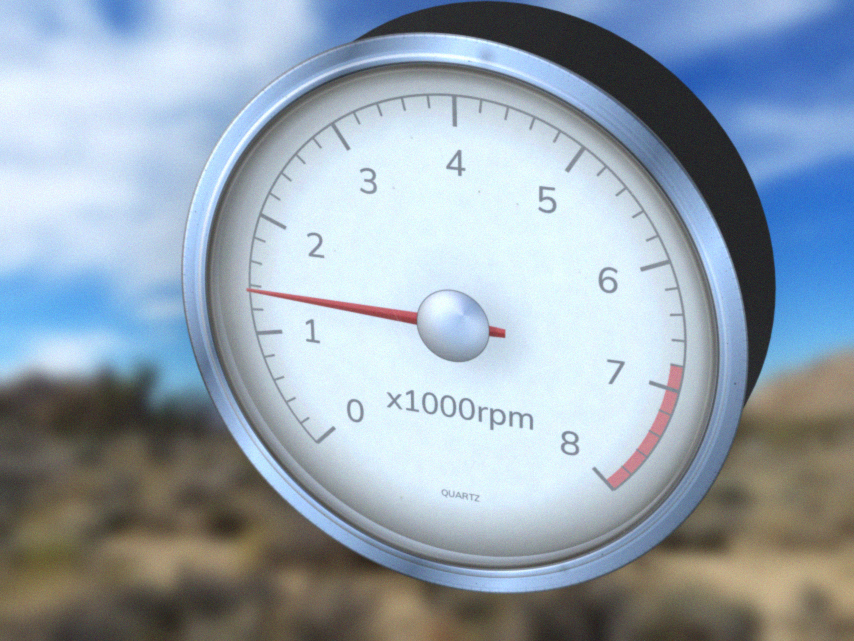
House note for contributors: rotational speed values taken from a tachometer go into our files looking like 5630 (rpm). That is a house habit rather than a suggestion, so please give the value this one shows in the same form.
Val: 1400 (rpm)
